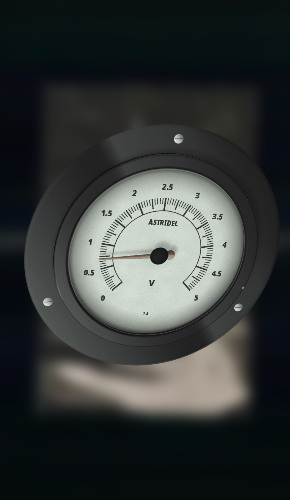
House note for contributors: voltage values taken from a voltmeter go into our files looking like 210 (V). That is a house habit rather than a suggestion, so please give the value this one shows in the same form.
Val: 0.75 (V)
